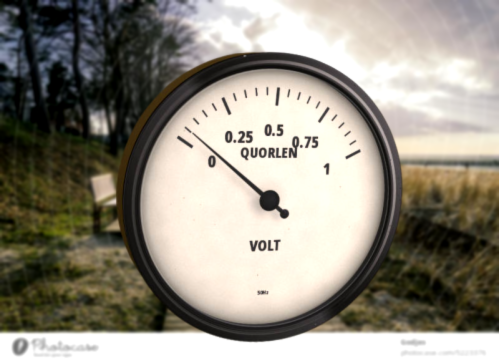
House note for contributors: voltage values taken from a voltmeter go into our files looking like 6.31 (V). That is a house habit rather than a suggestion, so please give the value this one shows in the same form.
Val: 0.05 (V)
